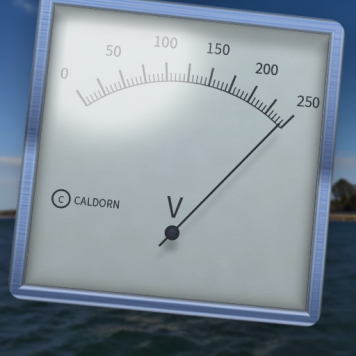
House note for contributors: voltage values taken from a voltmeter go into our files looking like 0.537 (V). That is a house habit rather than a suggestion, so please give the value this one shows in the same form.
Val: 245 (V)
